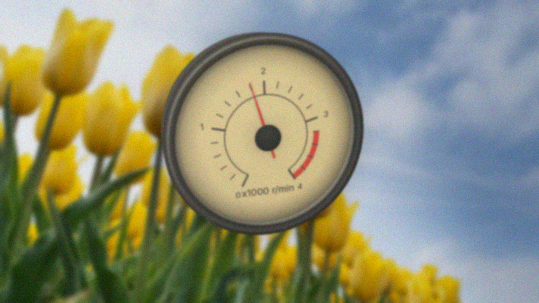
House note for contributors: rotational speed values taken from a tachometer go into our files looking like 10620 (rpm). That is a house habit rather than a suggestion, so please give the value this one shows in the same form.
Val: 1800 (rpm)
